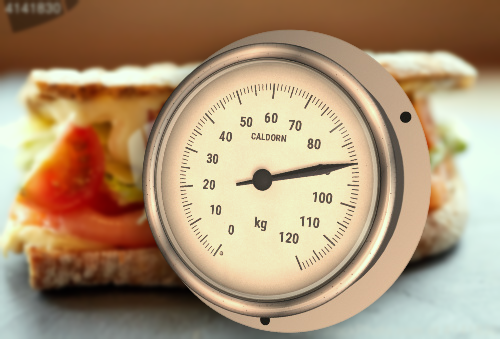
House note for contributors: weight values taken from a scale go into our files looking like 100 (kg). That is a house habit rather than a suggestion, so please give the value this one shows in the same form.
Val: 90 (kg)
